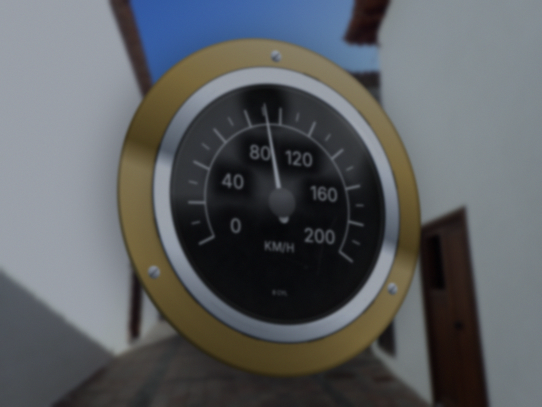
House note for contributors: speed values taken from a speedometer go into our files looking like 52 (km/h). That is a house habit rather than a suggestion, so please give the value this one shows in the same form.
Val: 90 (km/h)
